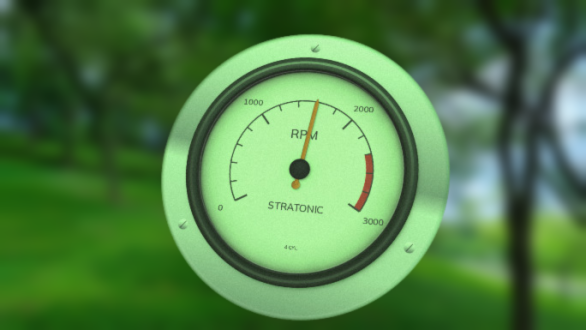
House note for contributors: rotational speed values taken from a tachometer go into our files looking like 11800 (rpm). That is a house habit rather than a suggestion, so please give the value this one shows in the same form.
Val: 1600 (rpm)
